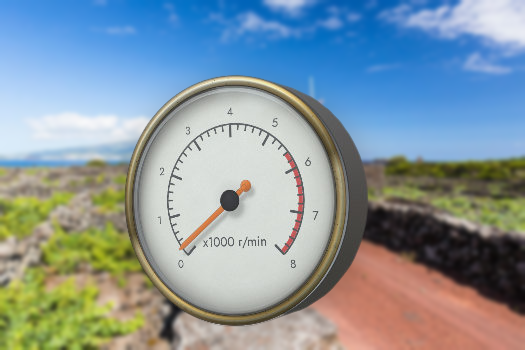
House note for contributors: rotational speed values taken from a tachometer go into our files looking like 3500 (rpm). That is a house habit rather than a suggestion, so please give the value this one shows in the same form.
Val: 200 (rpm)
